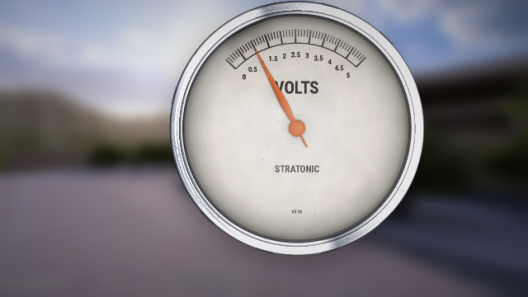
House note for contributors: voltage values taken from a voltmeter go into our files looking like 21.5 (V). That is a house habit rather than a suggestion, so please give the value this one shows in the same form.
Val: 1 (V)
